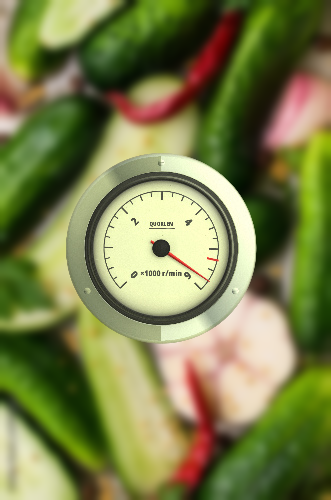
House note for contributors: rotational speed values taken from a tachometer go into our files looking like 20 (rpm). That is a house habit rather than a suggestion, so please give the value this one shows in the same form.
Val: 5750 (rpm)
